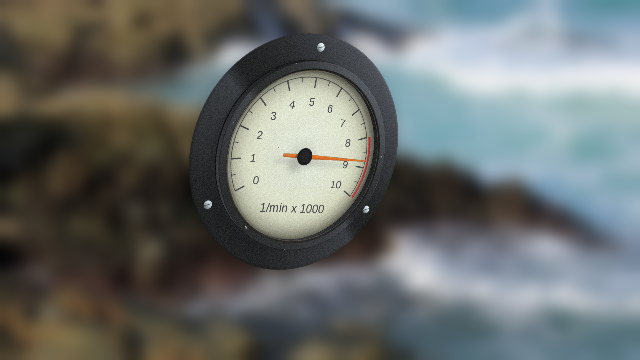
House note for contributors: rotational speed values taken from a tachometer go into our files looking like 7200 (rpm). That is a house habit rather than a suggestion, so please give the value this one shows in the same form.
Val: 8750 (rpm)
